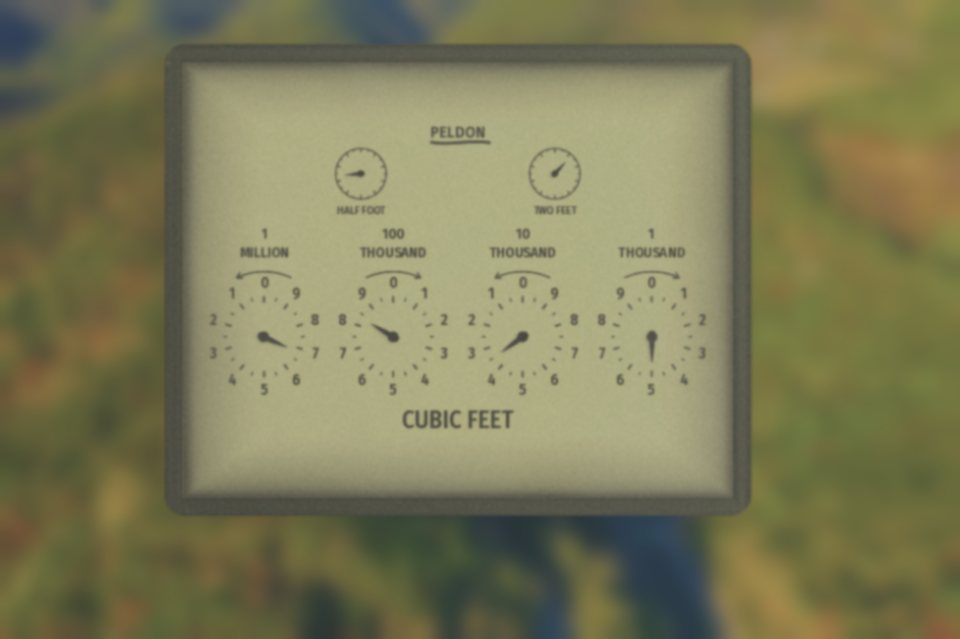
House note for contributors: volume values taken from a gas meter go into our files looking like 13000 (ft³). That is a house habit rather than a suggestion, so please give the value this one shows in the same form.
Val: 683500 (ft³)
